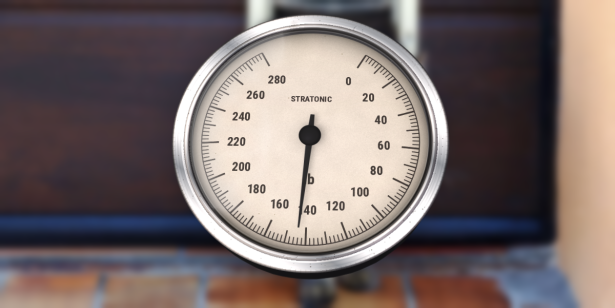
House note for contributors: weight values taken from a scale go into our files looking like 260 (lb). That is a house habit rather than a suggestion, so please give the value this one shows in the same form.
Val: 144 (lb)
